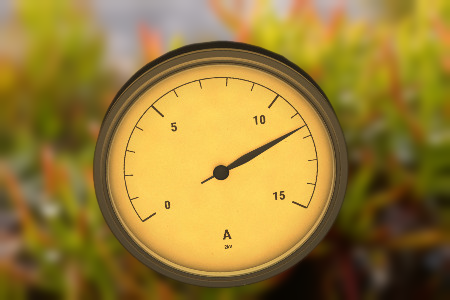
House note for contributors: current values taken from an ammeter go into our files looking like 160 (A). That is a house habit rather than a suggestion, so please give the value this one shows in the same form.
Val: 11.5 (A)
